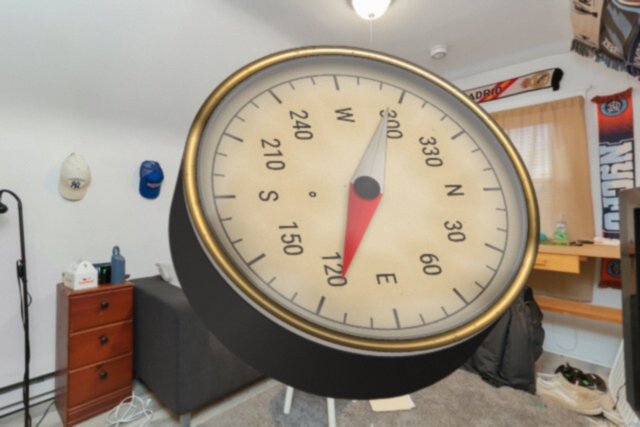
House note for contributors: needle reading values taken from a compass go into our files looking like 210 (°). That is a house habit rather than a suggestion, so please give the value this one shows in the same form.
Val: 115 (°)
